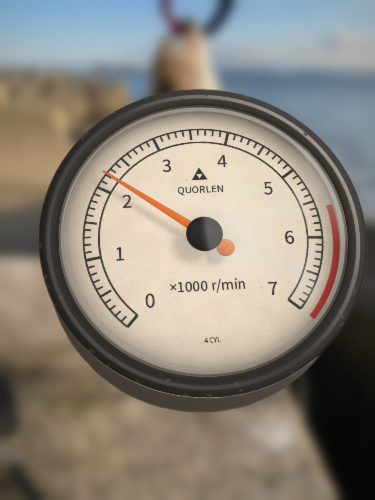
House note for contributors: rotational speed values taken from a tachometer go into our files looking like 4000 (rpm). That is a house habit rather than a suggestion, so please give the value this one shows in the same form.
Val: 2200 (rpm)
